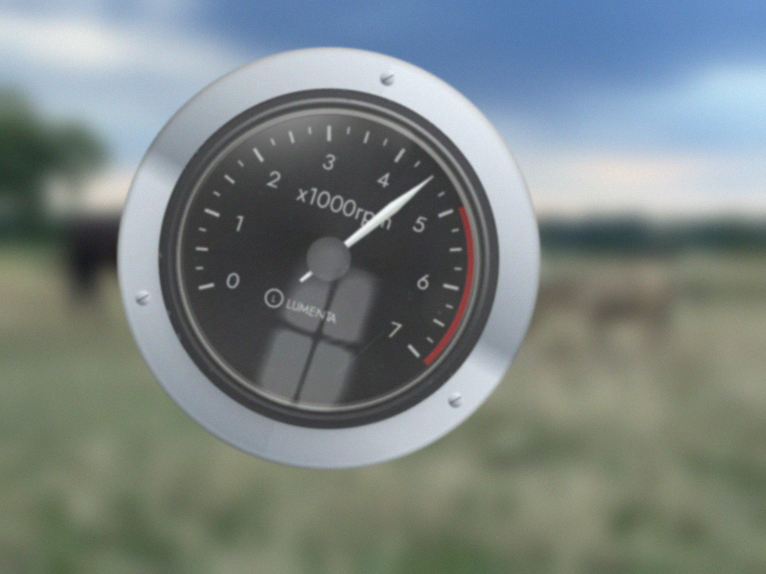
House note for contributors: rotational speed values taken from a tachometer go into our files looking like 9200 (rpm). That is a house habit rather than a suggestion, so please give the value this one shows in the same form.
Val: 4500 (rpm)
